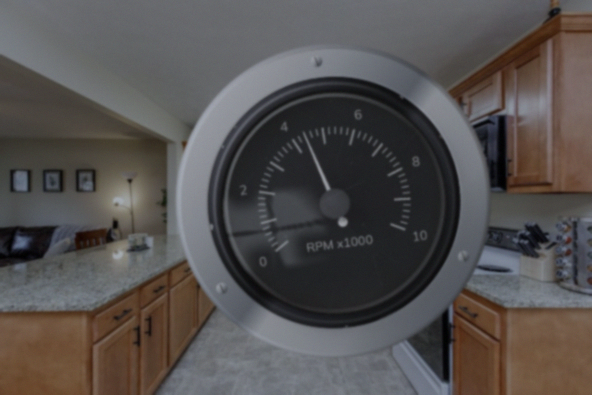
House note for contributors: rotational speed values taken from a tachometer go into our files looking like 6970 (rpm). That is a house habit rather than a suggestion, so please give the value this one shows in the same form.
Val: 4400 (rpm)
